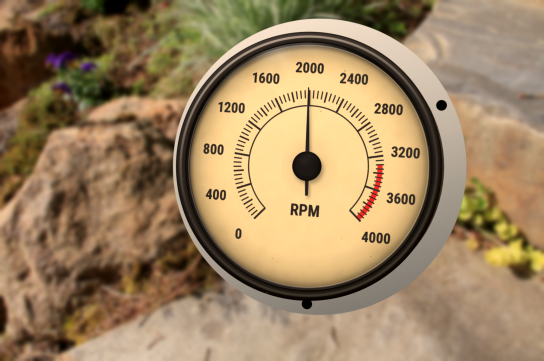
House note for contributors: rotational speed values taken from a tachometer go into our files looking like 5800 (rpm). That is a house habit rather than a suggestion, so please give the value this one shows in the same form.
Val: 2000 (rpm)
